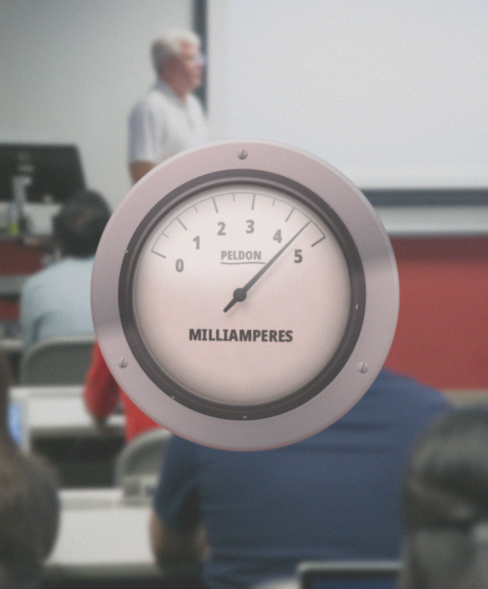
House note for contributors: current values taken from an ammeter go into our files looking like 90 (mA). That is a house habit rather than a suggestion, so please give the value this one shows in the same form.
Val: 4.5 (mA)
